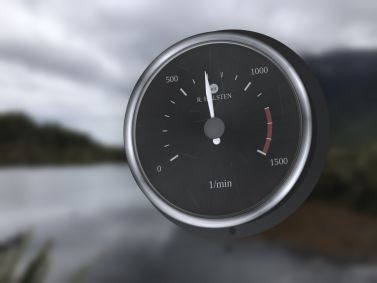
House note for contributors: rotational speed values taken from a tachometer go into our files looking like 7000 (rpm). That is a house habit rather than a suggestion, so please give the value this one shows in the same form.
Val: 700 (rpm)
